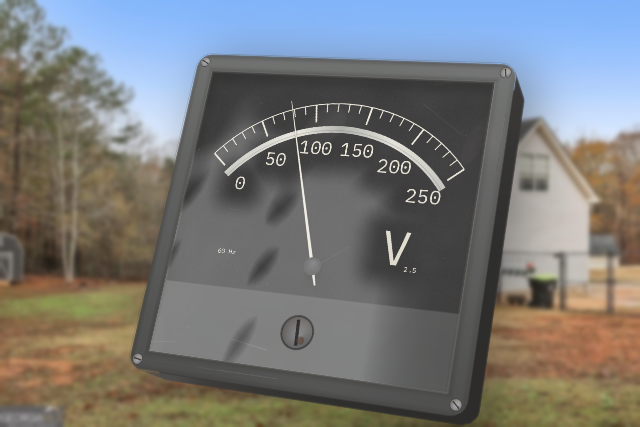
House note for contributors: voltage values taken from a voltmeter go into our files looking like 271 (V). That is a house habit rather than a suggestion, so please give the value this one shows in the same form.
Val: 80 (V)
